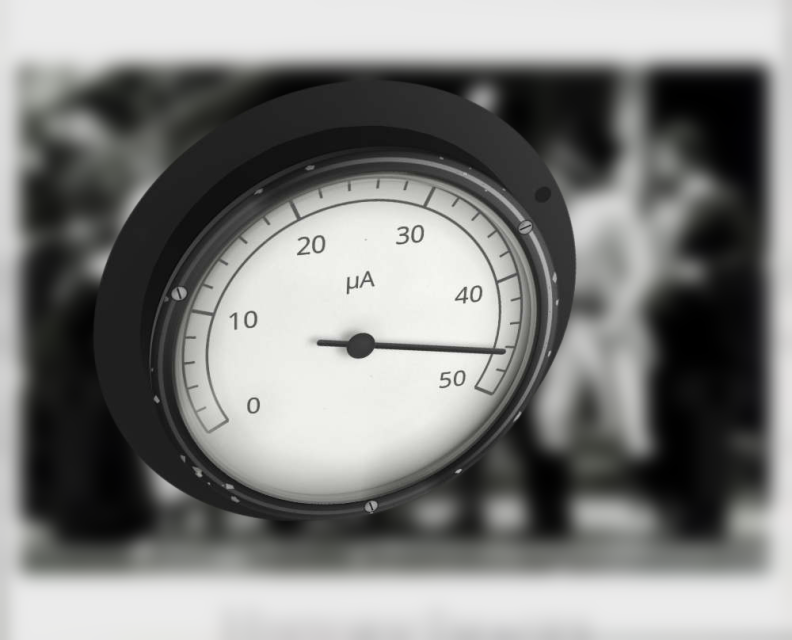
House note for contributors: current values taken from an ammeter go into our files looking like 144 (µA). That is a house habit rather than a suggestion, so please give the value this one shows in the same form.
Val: 46 (µA)
